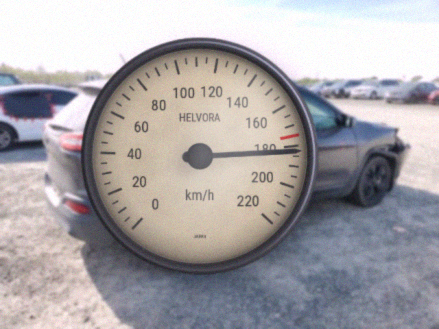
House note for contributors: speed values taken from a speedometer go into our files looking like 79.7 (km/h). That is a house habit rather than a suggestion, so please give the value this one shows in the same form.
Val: 182.5 (km/h)
